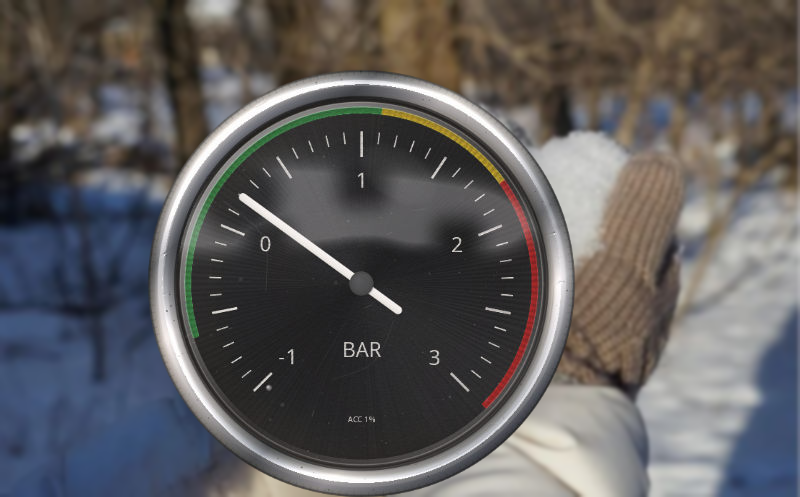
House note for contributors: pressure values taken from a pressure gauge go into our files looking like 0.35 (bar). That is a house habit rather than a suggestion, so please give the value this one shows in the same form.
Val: 0.2 (bar)
